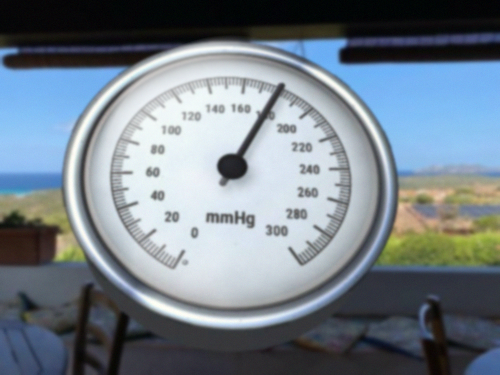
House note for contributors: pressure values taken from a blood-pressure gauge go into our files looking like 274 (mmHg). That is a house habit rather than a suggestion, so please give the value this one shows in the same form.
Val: 180 (mmHg)
